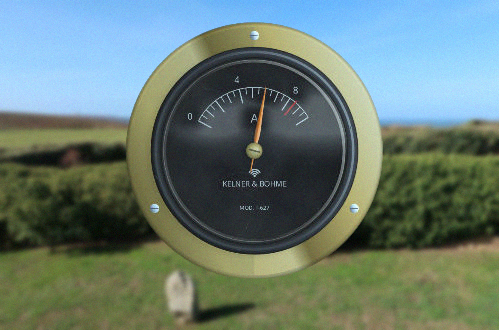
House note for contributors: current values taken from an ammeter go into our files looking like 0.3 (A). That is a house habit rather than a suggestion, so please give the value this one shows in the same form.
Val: 6 (A)
